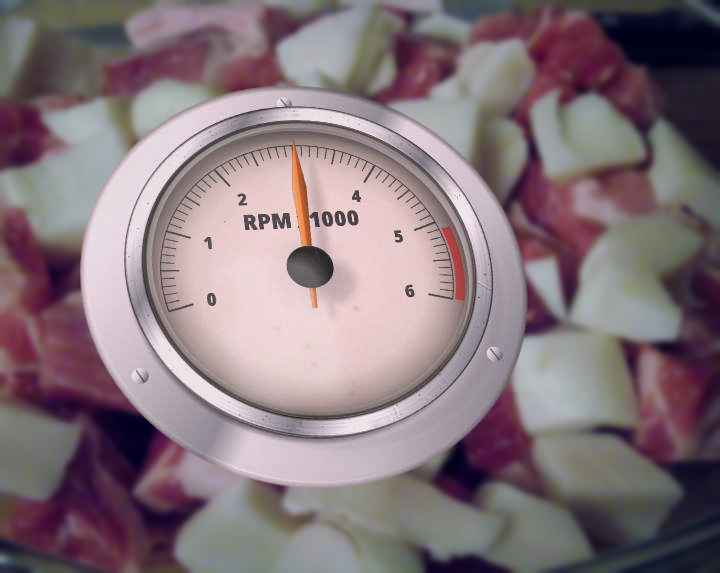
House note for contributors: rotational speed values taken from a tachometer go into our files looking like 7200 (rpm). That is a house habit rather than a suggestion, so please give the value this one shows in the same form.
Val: 3000 (rpm)
